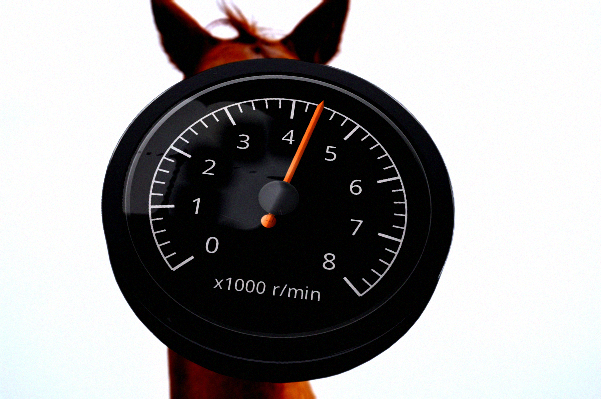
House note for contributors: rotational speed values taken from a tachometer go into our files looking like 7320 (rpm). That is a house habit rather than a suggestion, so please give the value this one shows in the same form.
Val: 4400 (rpm)
